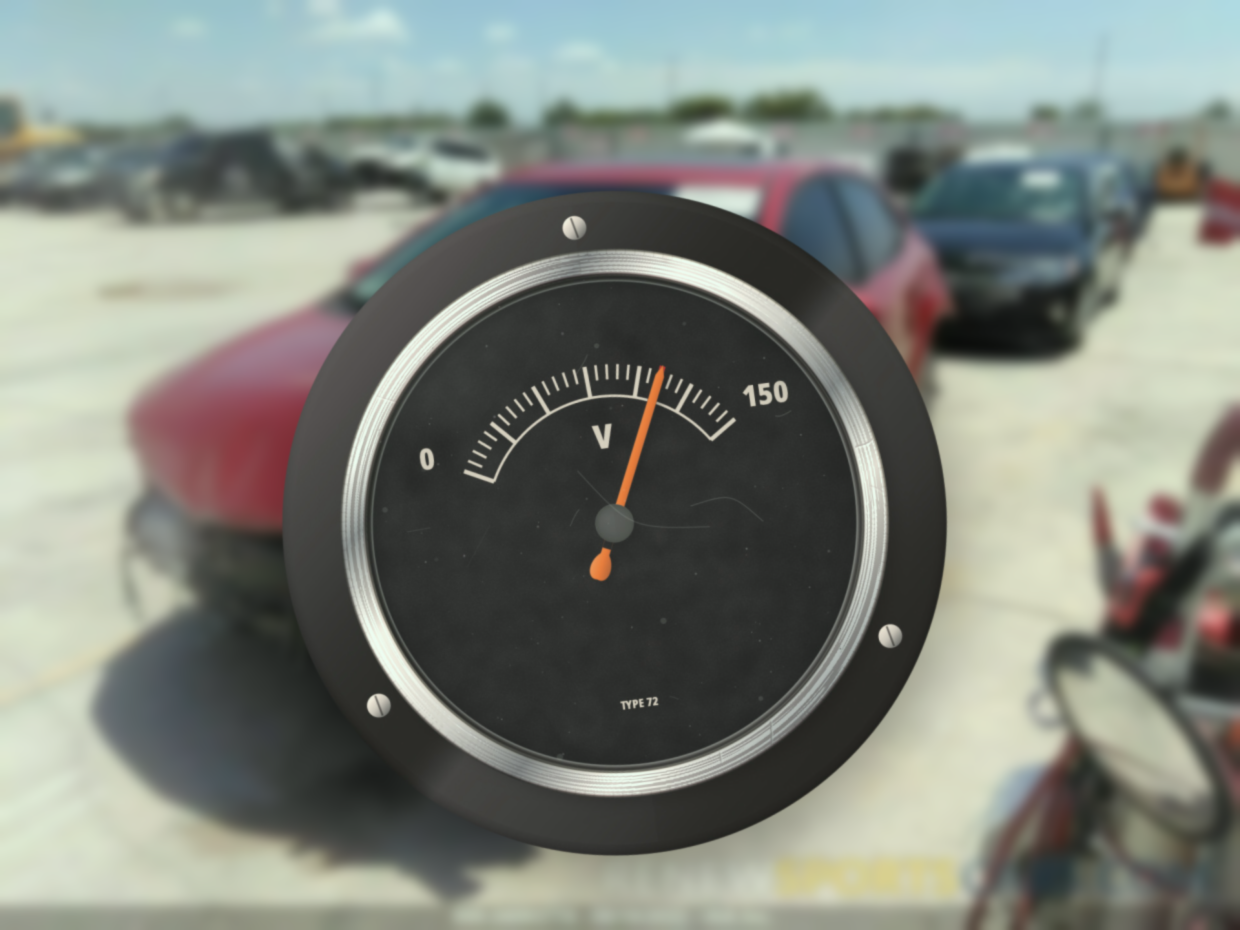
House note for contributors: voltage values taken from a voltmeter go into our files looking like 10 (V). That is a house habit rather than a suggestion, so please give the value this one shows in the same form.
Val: 110 (V)
